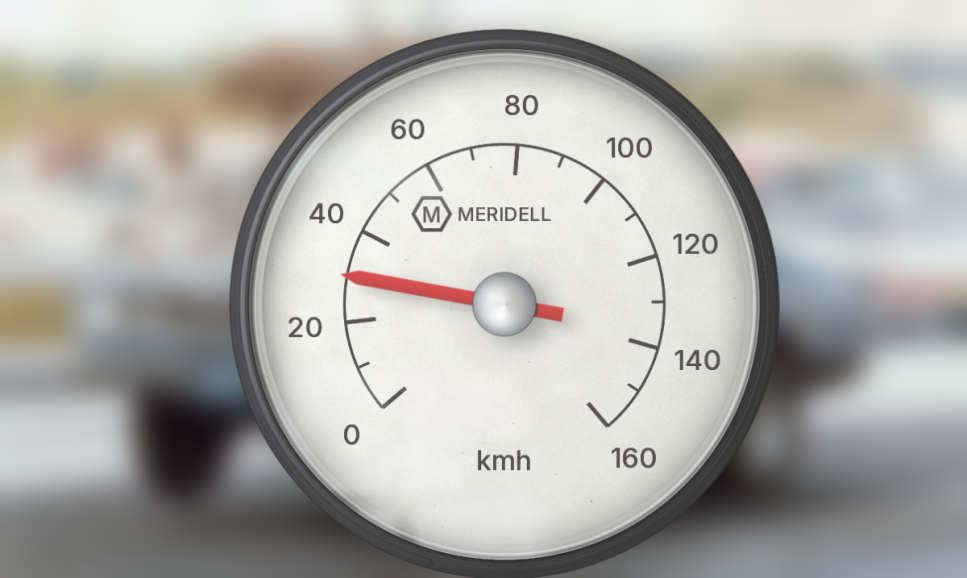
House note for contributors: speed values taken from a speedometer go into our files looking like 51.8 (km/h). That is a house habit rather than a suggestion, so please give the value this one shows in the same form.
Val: 30 (km/h)
